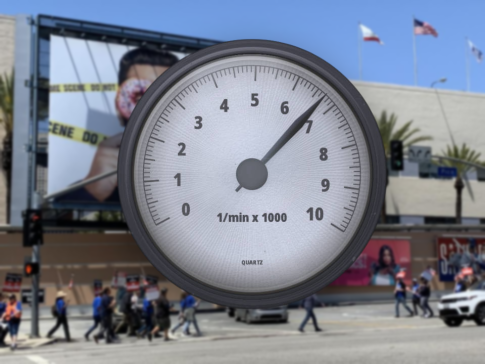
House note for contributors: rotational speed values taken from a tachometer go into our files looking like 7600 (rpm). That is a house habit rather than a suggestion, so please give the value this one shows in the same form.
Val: 6700 (rpm)
